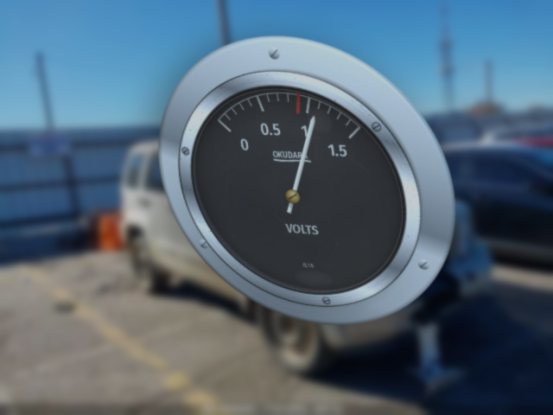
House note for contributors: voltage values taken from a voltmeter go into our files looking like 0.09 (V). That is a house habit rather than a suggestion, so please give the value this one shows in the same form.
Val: 1.1 (V)
